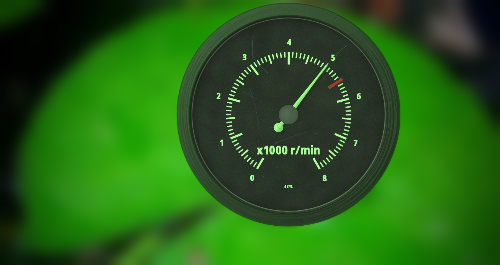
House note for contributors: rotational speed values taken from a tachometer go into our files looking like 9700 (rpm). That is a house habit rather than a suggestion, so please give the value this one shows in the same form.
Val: 5000 (rpm)
